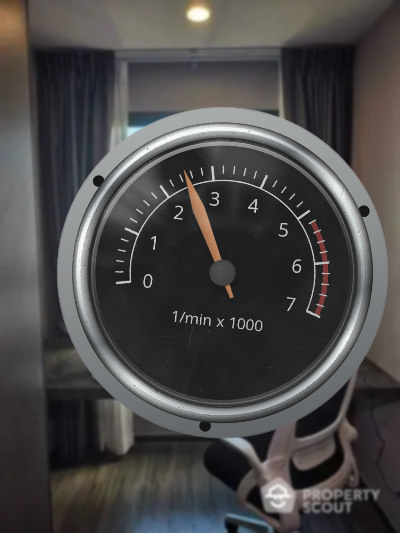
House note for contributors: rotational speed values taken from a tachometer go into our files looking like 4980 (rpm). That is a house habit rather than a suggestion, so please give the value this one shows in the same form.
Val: 2500 (rpm)
